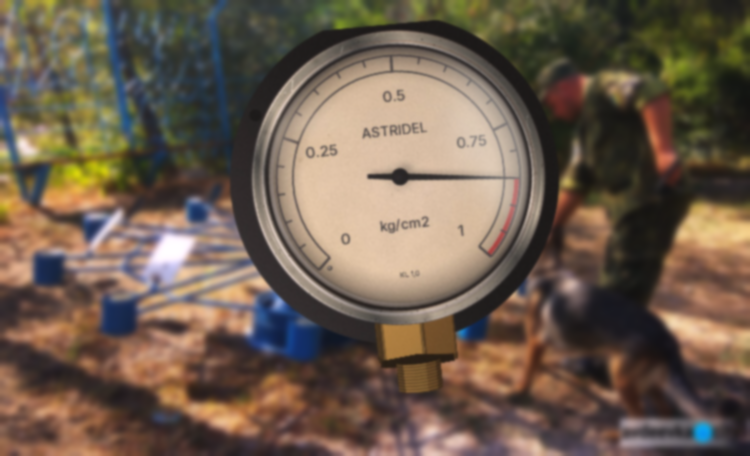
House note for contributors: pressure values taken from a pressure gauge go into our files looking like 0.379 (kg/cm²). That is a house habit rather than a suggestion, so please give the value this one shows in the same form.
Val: 0.85 (kg/cm²)
